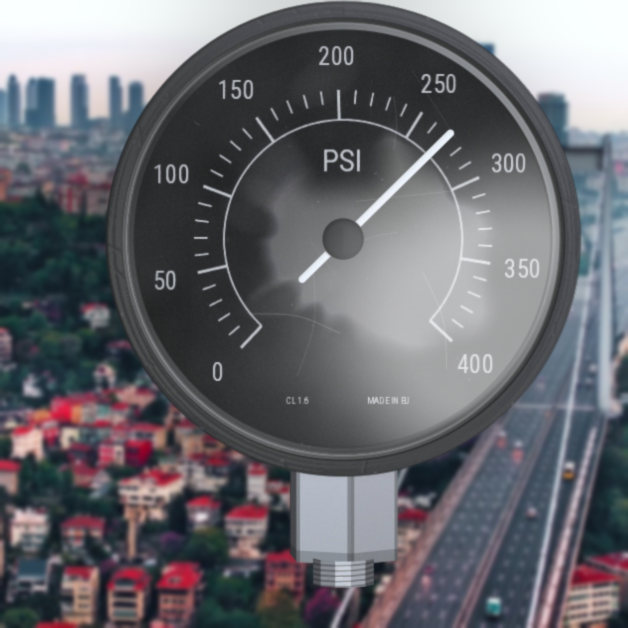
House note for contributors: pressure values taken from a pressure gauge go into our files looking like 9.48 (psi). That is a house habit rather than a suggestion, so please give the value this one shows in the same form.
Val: 270 (psi)
